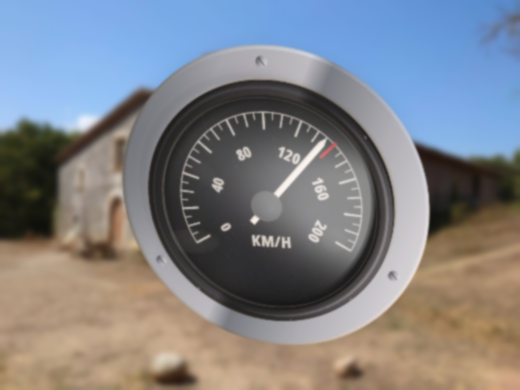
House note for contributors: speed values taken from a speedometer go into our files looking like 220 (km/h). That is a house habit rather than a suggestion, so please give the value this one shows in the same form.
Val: 135 (km/h)
